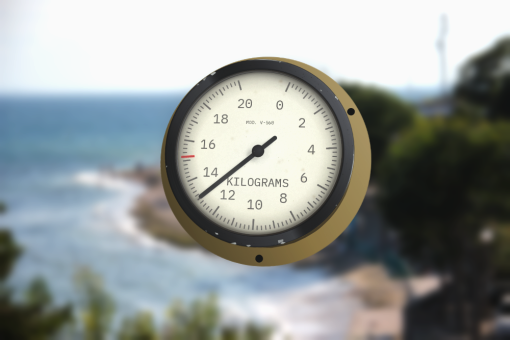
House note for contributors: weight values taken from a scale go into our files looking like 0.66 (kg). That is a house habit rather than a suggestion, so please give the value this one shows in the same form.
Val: 13 (kg)
